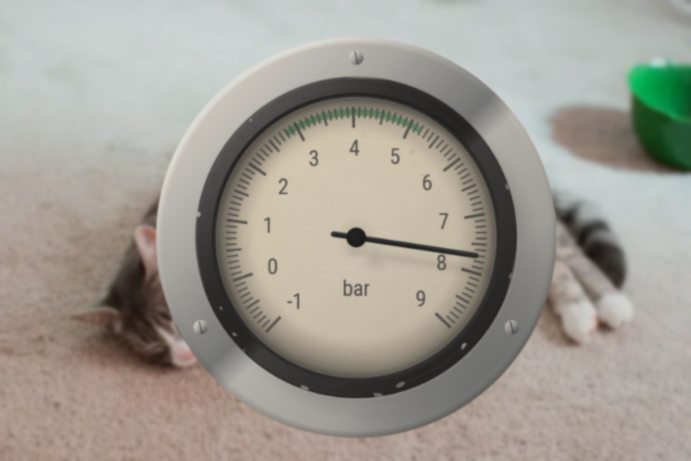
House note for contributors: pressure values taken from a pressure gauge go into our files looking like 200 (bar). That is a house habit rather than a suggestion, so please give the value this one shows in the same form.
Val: 7.7 (bar)
